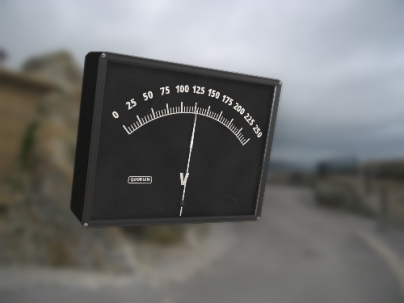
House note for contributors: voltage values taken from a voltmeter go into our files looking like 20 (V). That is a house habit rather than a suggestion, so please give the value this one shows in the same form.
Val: 125 (V)
